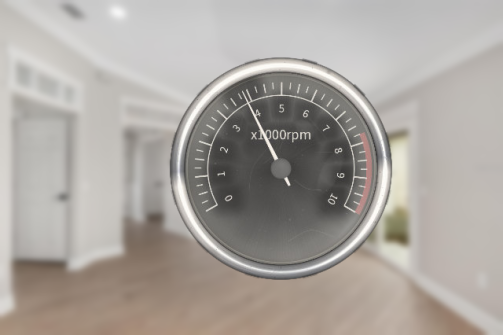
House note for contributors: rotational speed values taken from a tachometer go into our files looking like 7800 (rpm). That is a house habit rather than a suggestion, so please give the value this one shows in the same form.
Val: 3875 (rpm)
